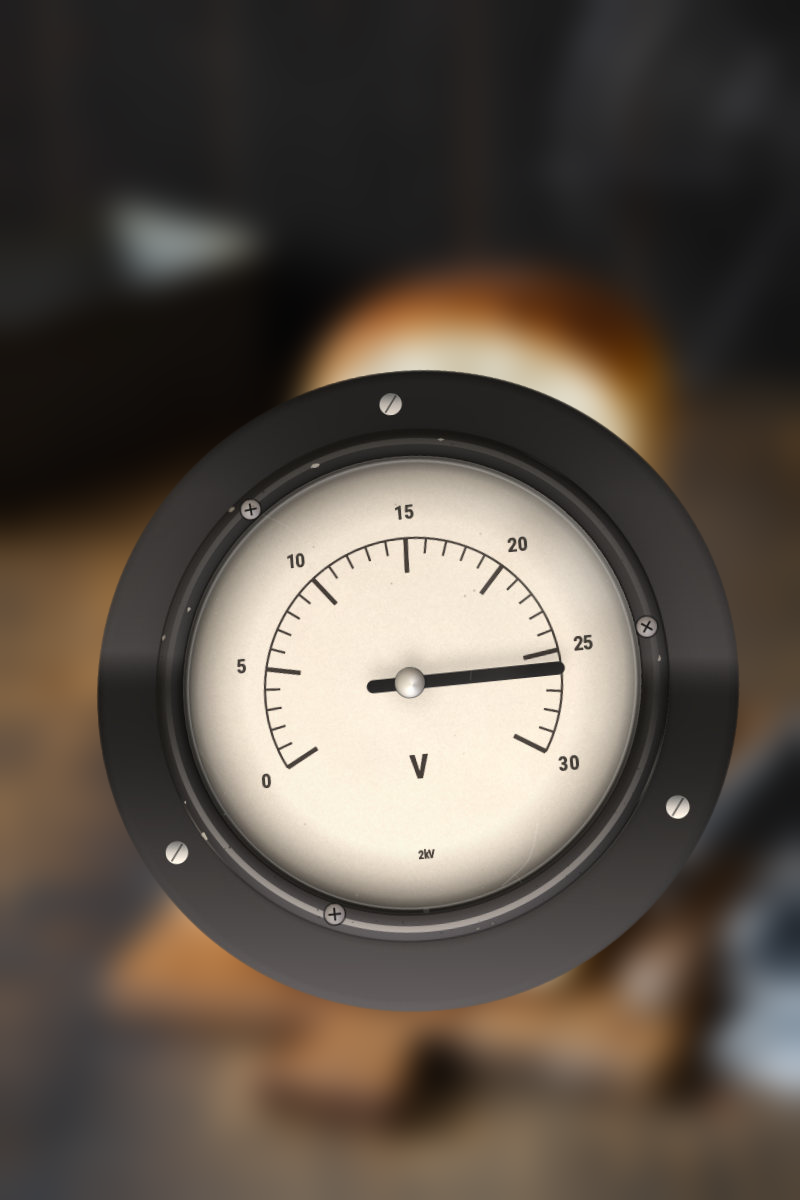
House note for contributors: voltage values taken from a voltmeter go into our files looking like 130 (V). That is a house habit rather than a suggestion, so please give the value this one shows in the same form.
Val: 26 (V)
